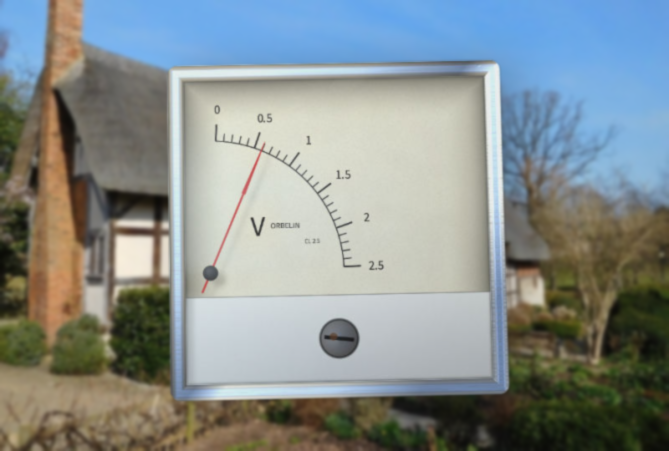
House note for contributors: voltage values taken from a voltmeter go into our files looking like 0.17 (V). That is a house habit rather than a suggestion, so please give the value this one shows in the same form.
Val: 0.6 (V)
